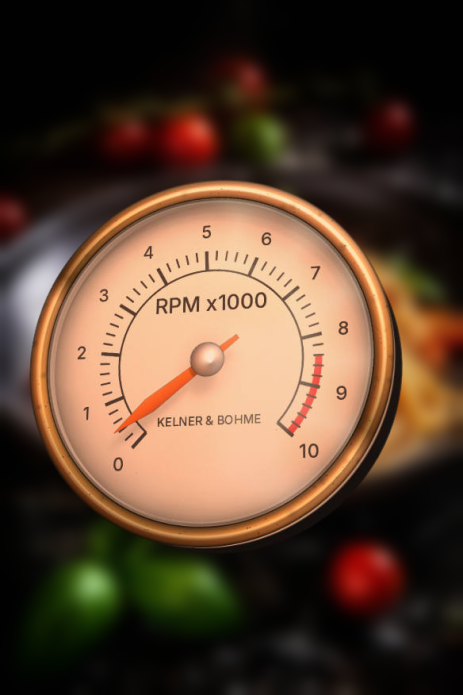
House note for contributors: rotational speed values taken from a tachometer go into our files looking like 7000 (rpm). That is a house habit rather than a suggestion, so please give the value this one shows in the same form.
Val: 400 (rpm)
